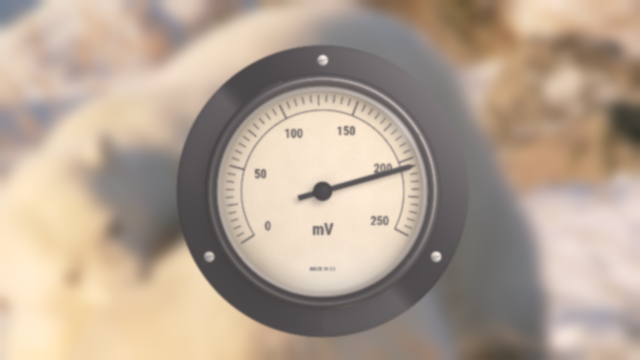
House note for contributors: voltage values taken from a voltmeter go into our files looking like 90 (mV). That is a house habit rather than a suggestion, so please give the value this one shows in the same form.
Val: 205 (mV)
